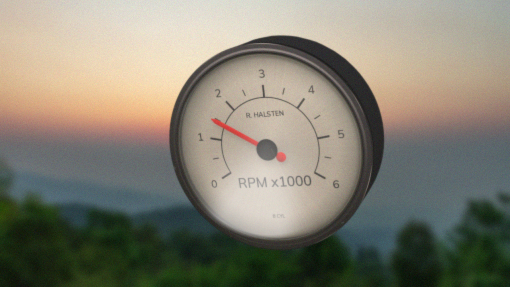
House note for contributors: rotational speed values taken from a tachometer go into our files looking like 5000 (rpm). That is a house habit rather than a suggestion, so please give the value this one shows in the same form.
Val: 1500 (rpm)
